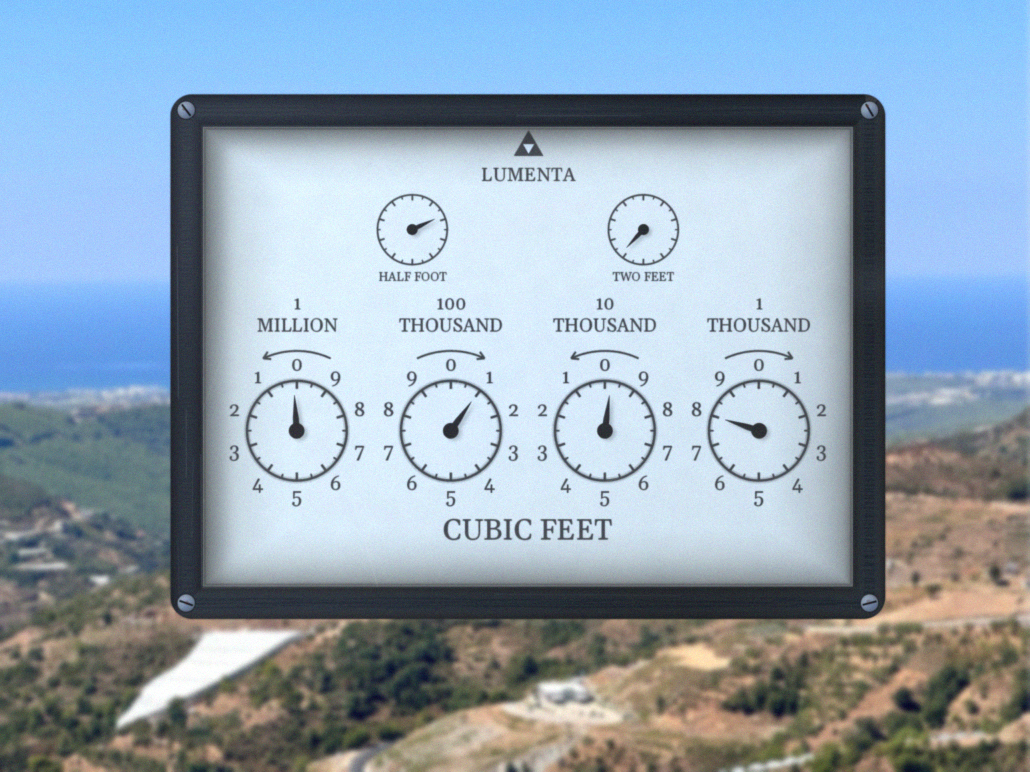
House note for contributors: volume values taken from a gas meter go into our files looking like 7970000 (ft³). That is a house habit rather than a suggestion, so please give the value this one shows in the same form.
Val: 9800 (ft³)
